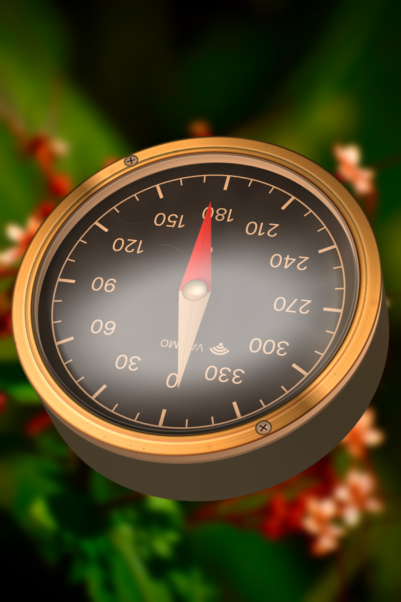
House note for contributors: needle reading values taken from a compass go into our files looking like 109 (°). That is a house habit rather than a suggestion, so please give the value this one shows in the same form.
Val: 175 (°)
